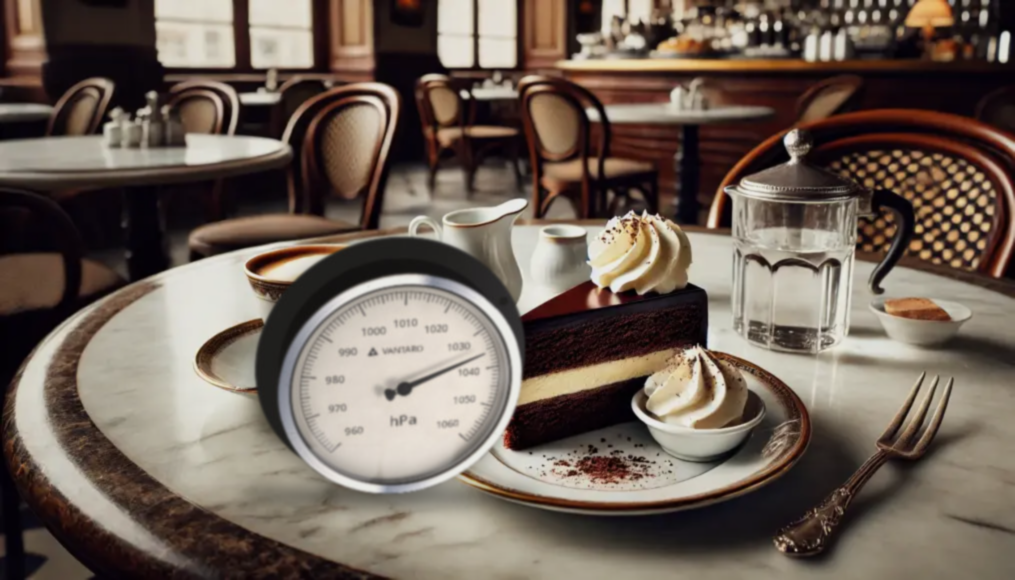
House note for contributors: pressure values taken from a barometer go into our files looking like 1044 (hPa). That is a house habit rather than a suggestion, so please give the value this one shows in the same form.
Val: 1035 (hPa)
